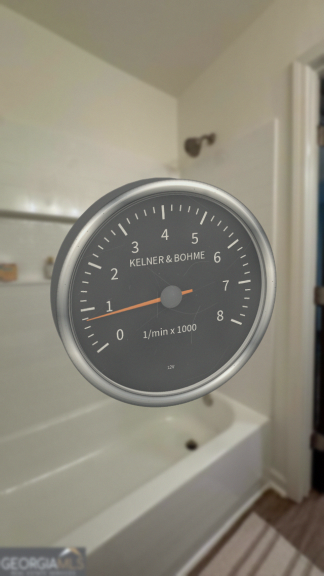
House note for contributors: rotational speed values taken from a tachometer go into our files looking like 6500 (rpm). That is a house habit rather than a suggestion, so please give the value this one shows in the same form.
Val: 800 (rpm)
